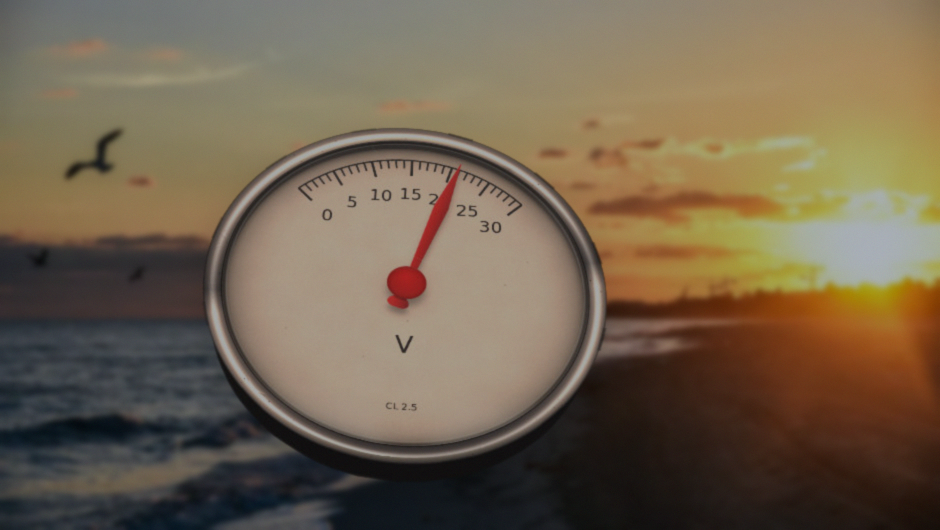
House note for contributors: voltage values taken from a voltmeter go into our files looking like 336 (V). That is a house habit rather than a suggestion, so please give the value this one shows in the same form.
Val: 21 (V)
